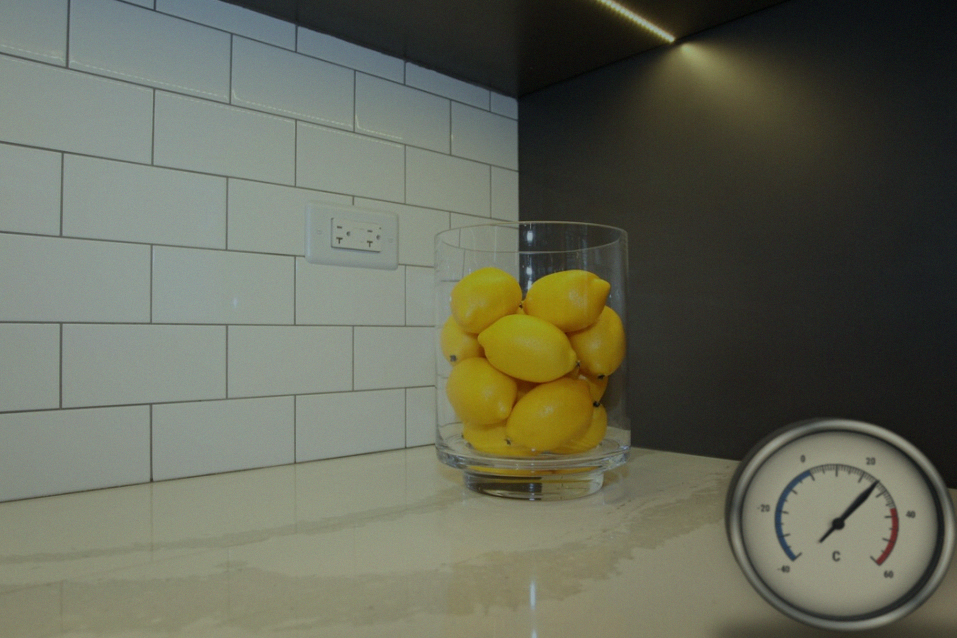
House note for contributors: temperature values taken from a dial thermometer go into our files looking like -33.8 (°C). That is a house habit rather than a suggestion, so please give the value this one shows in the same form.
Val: 25 (°C)
